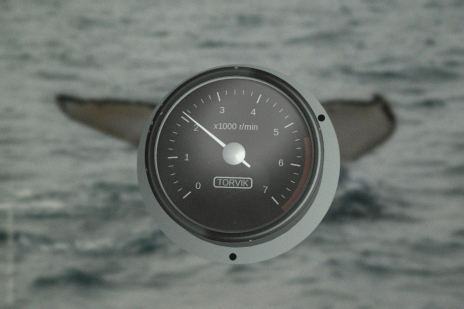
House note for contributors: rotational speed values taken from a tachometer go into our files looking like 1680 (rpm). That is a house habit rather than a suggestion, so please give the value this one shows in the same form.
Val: 2100 (rpm)
